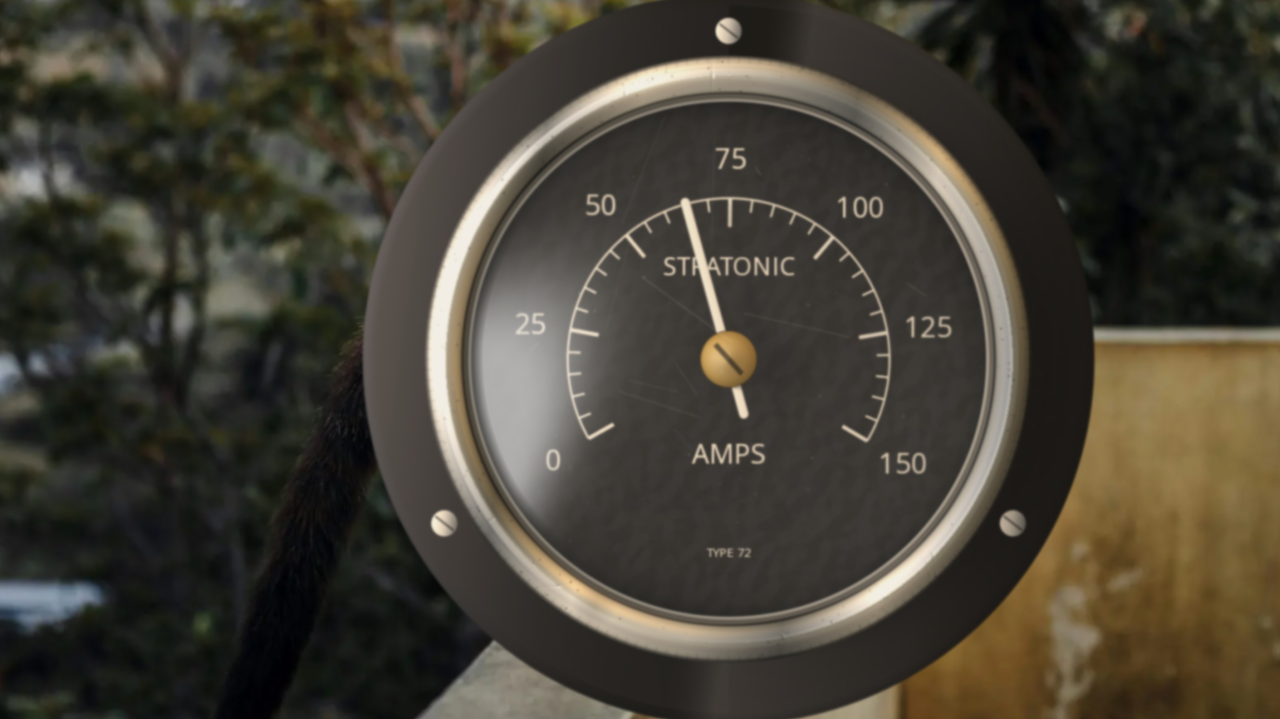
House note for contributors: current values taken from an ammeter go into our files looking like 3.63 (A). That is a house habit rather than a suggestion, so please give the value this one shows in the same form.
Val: 65 (A)
